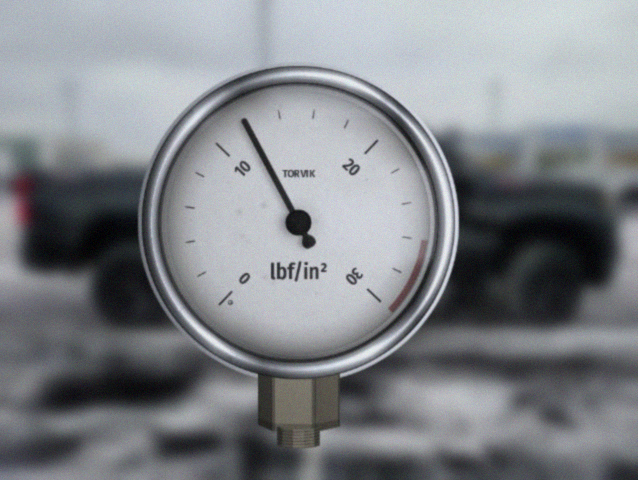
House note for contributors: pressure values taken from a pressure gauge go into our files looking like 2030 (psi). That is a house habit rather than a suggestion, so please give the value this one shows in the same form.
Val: 12 (psi)
